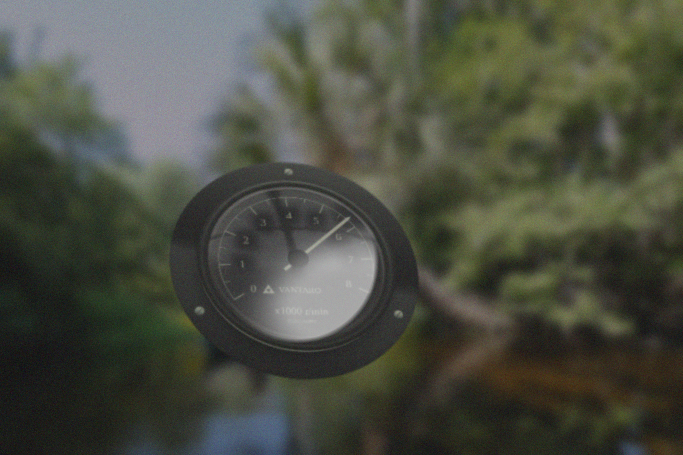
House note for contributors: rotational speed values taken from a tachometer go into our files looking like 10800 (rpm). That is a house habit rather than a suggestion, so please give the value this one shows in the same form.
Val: 5750 (rpm)
